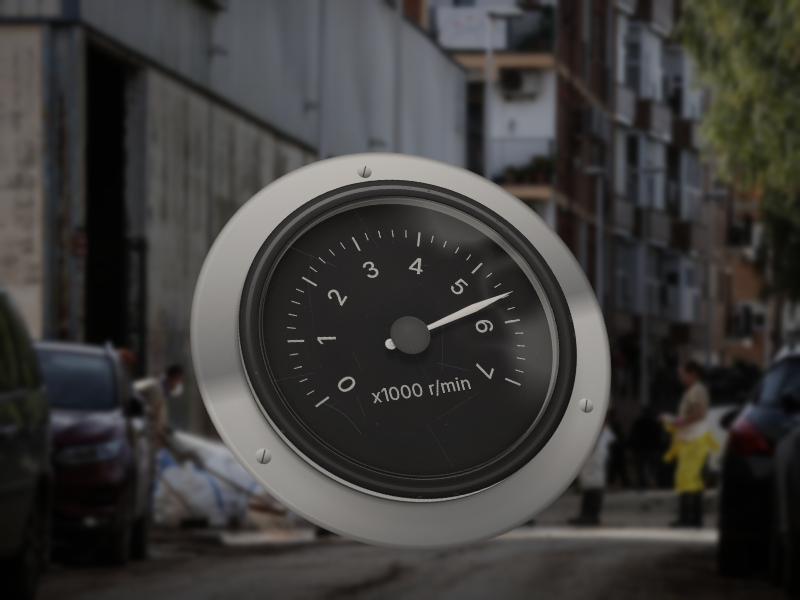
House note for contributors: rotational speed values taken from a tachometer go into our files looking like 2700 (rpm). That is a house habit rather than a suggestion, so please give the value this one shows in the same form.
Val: 5600 (rpm)
